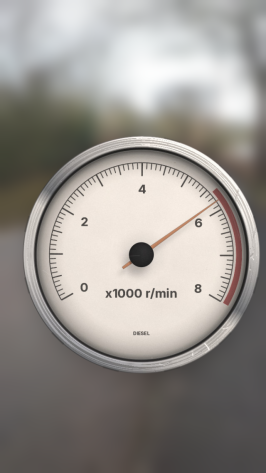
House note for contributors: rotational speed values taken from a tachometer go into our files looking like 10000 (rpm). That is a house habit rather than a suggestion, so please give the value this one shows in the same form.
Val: 5800 (rpm)
